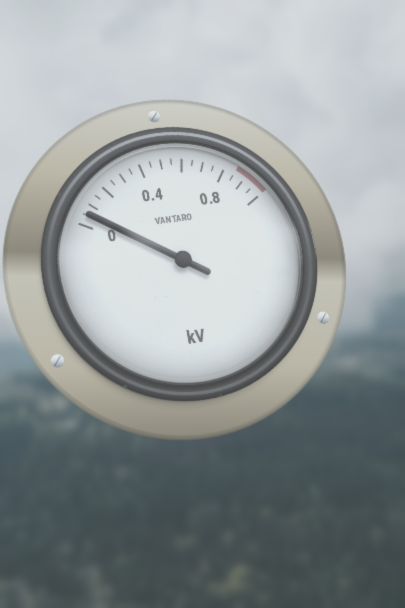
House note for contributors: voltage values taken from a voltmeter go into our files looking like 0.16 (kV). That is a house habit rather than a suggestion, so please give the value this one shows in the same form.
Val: 0.05 (kV)
